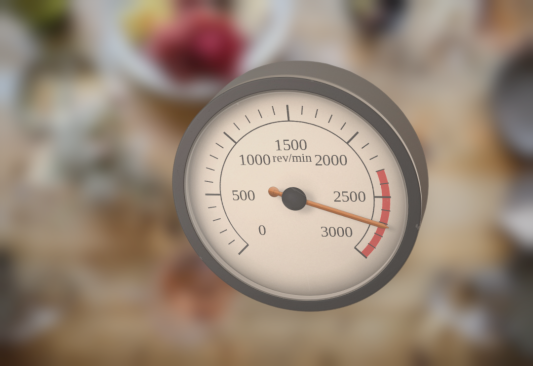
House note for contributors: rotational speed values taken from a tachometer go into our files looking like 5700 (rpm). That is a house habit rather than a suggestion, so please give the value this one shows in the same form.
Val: 2700 (rpm)
